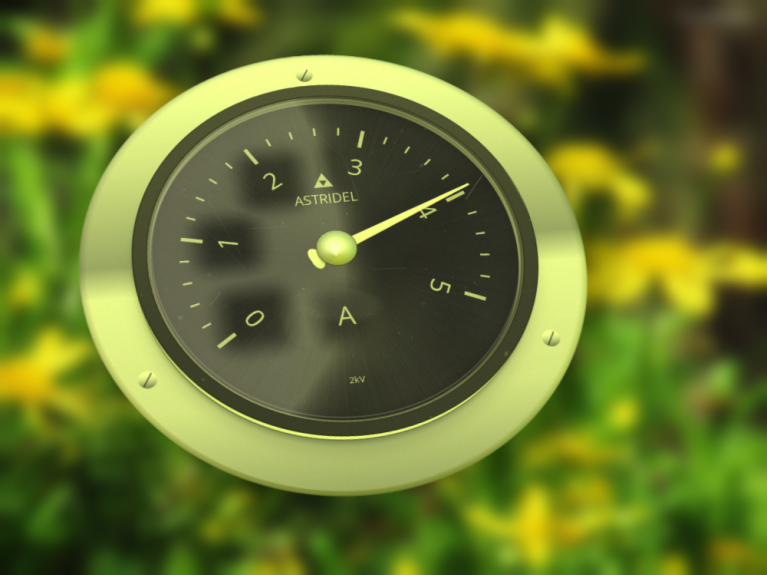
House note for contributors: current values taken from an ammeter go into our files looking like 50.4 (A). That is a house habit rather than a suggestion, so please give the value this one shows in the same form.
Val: 4 (A)
